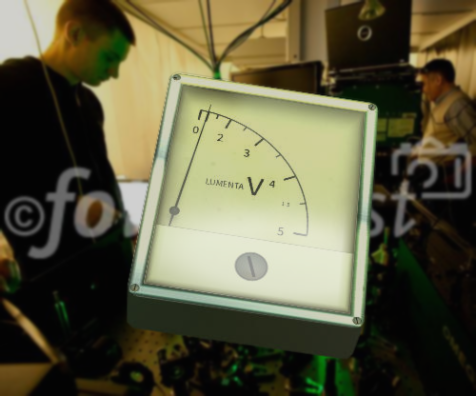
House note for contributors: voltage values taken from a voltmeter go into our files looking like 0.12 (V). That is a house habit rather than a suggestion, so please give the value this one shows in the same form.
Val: 1 (V)
